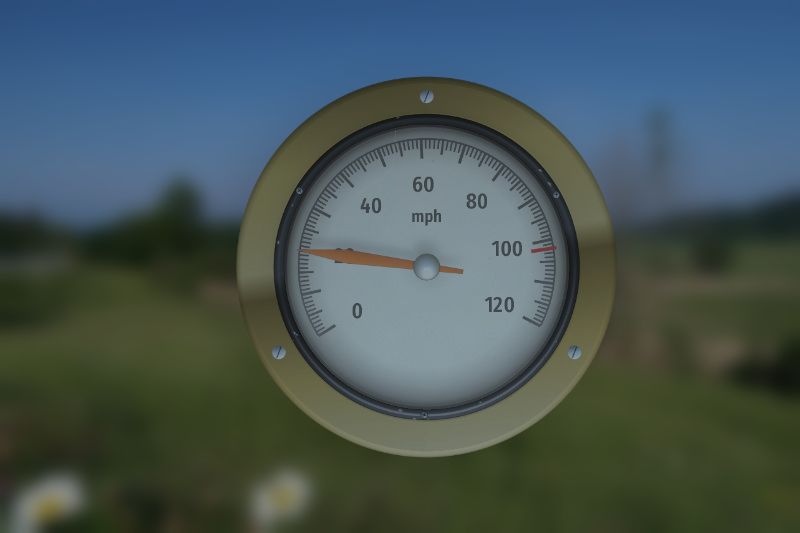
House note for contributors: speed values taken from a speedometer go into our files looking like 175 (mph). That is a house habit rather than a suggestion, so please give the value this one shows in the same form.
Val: 20 (mph)
